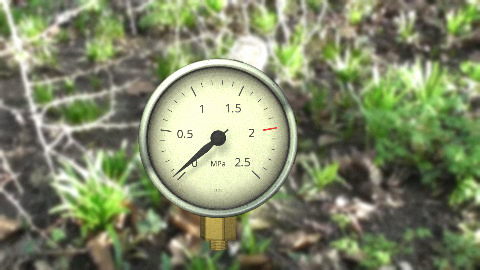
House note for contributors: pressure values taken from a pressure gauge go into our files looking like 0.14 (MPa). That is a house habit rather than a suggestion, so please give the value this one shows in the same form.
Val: 0.05 (MPa)
